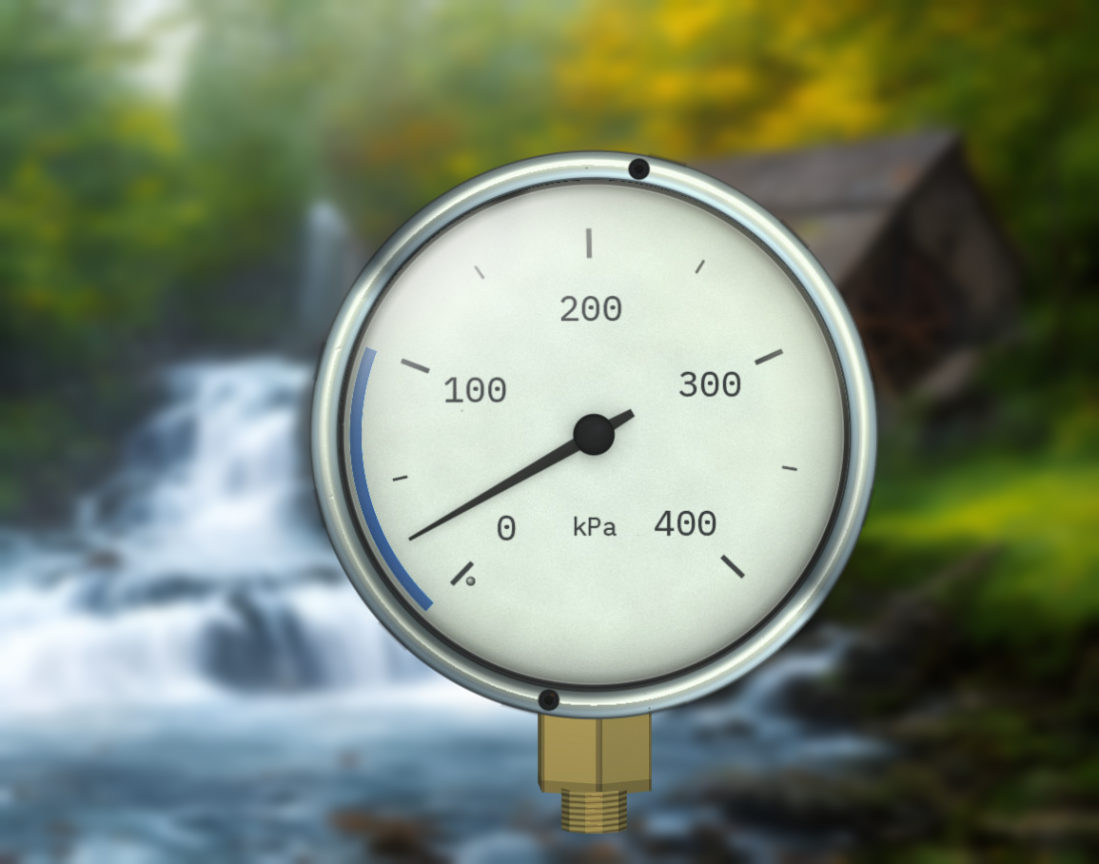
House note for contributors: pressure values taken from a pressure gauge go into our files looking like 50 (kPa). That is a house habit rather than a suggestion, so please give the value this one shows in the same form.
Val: 25 (kPa)
